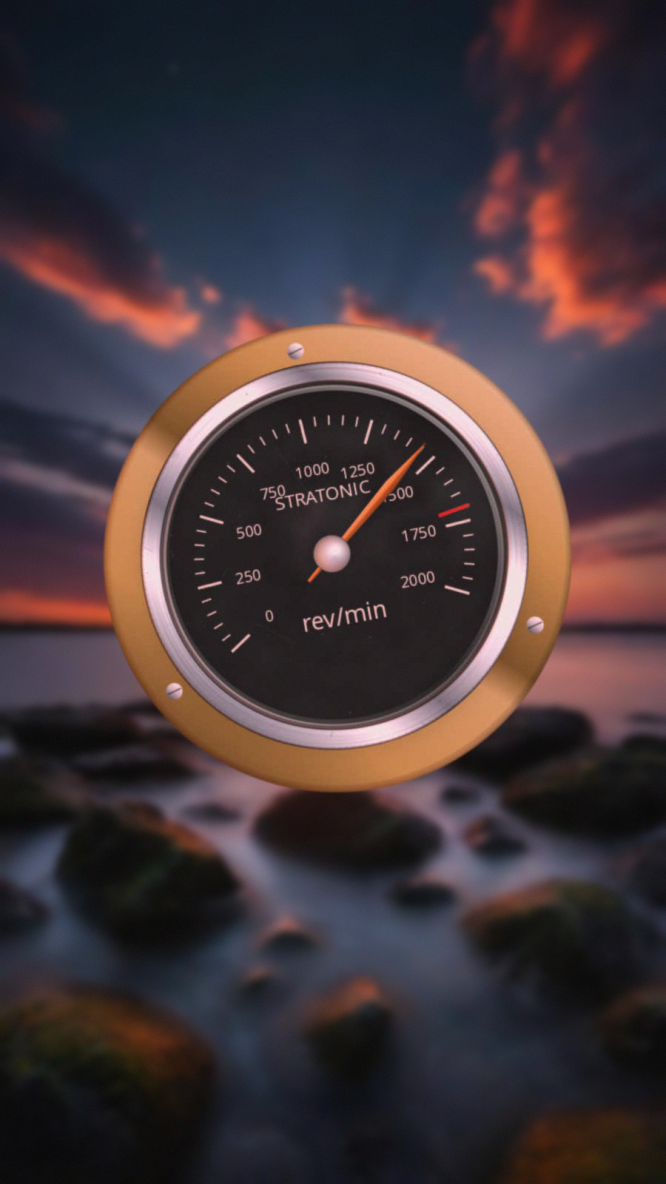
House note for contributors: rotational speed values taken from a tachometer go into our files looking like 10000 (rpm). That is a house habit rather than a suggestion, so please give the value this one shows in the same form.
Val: 1450 (rpm)
